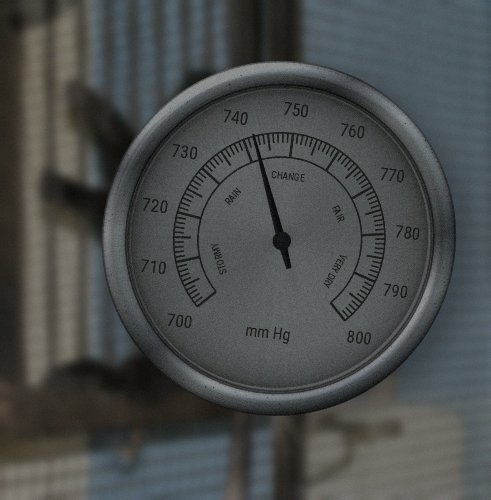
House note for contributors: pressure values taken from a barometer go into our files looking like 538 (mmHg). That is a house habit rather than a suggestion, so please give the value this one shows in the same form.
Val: 742 (mmHg)
